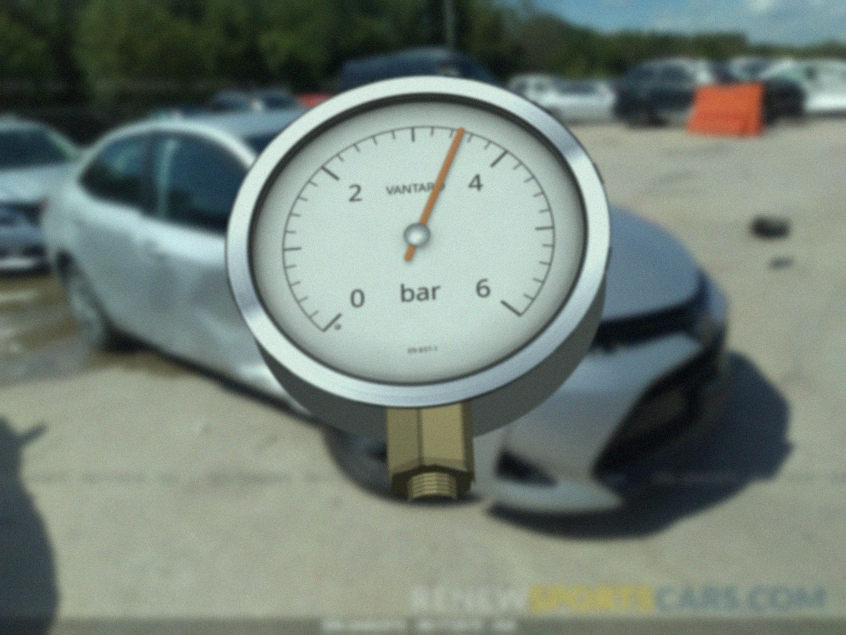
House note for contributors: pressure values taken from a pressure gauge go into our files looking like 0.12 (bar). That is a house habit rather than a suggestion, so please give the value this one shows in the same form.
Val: 3.5 (bar)
